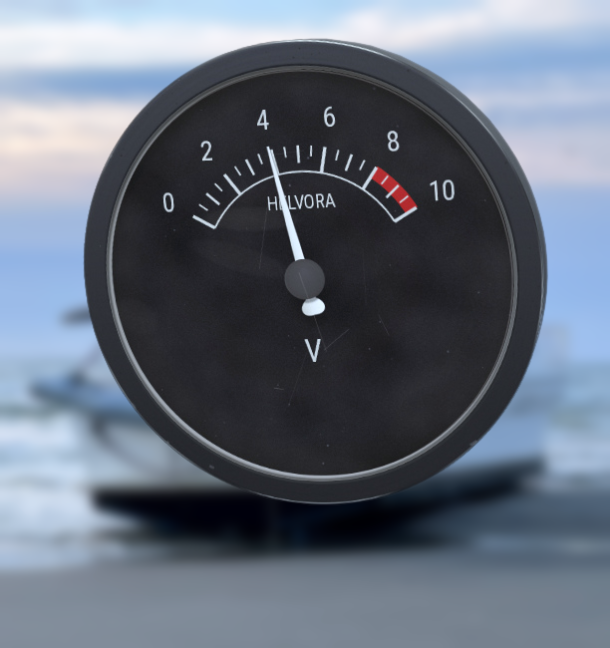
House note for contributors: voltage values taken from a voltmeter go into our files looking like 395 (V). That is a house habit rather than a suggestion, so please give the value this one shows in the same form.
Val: 4 (V)
